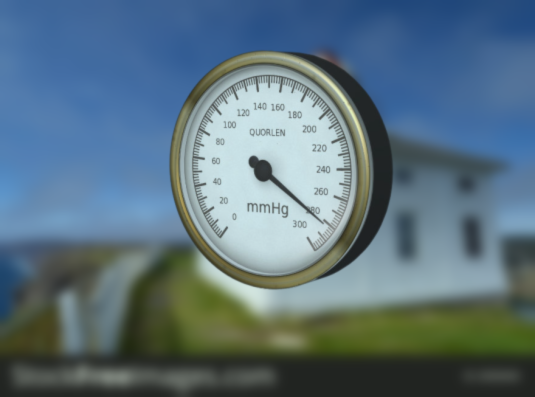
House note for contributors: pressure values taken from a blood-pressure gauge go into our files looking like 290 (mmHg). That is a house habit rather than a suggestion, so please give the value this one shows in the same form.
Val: 280 (mmHg)
